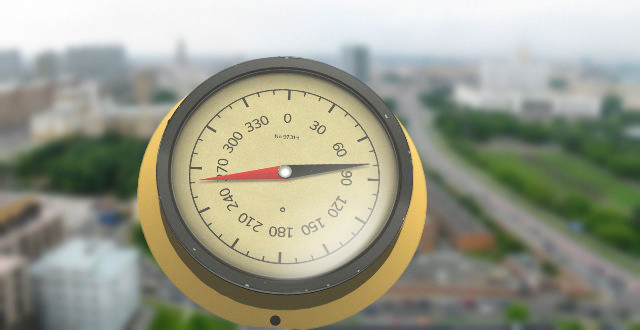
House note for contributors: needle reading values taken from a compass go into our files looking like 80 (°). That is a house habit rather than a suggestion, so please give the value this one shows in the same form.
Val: 260 (°)
